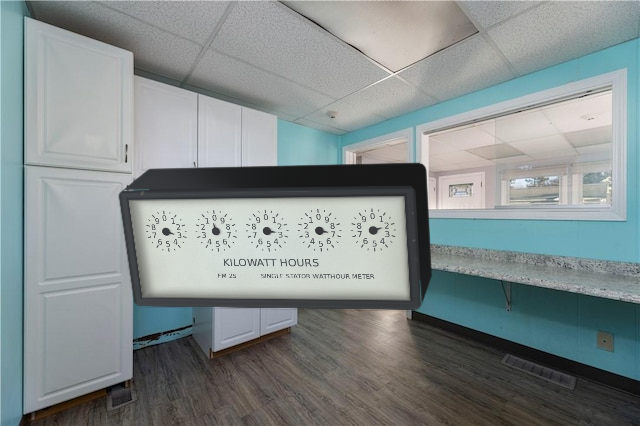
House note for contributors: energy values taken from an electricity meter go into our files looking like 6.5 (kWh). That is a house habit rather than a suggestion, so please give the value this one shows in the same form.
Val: 30272 (kWh)
